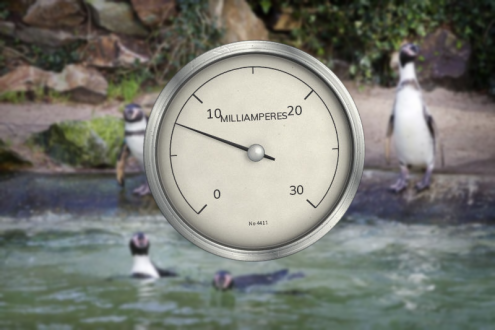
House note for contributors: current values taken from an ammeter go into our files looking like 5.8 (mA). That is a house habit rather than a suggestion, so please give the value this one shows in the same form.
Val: 7.5 (mA)
